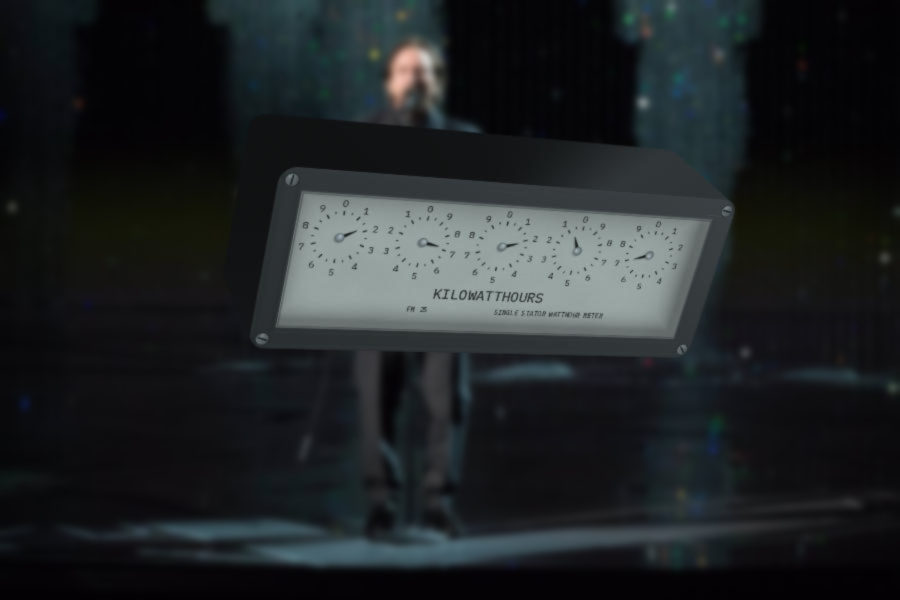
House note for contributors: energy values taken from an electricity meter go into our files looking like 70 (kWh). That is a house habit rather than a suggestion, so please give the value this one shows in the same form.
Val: 17207 (kWh)
